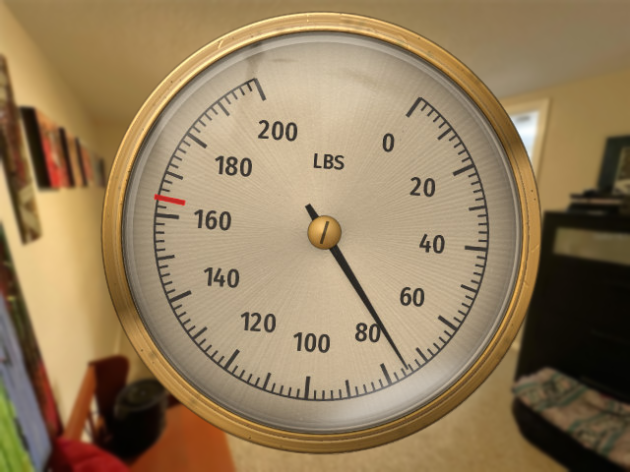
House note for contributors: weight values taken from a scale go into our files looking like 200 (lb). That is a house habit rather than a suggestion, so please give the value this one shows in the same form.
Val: 75 (lb)
